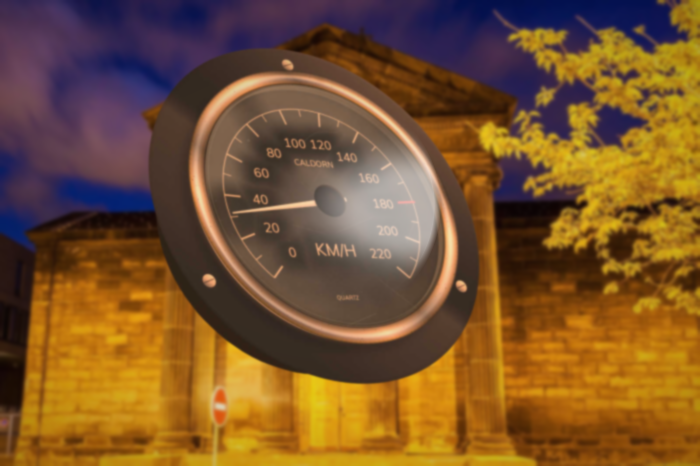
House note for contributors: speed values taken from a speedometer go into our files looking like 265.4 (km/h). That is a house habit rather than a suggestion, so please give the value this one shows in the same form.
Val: 30 (km/h)
